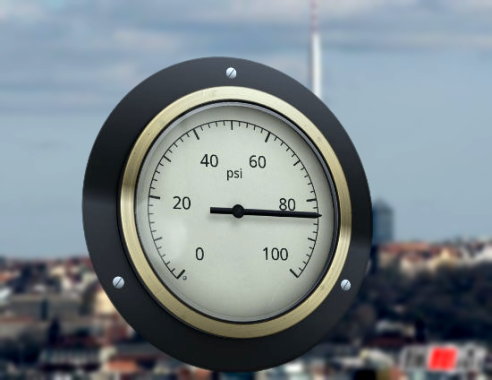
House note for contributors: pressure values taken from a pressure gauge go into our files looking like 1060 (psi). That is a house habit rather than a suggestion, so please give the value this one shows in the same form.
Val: 84 (psi)
